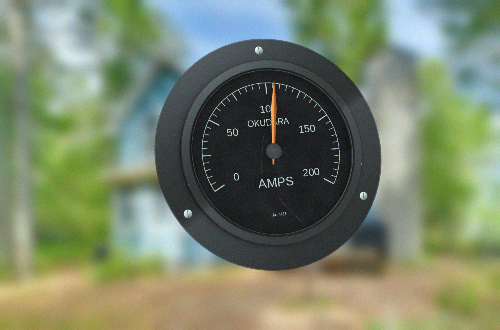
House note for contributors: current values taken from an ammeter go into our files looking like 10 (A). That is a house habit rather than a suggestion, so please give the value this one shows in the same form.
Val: 105 (A)
